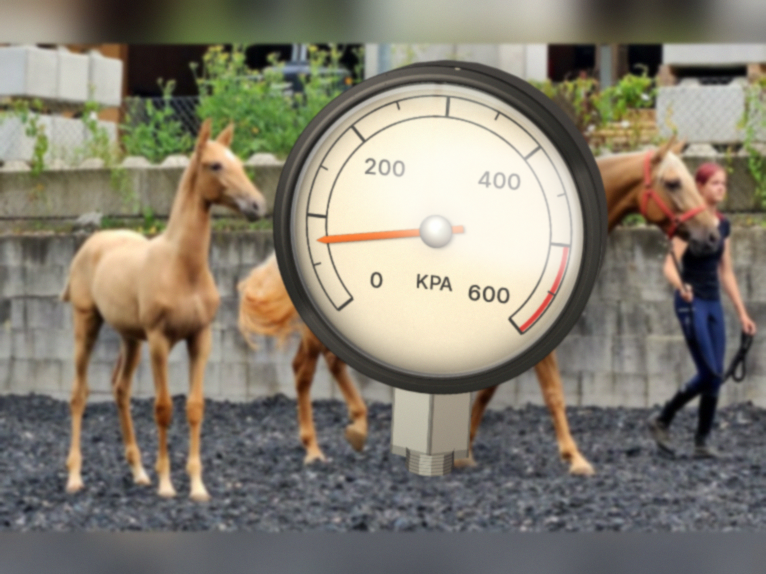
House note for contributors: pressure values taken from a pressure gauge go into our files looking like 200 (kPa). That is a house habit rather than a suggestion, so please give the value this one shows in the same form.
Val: 75 (kPa)
